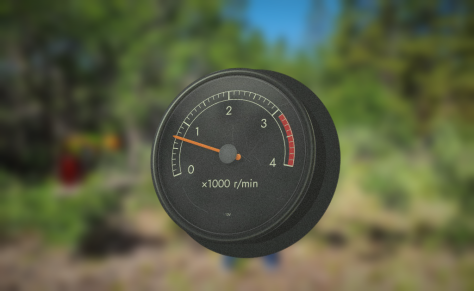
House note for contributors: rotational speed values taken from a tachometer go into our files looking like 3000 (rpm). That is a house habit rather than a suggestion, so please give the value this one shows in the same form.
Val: 700 (rpm)
